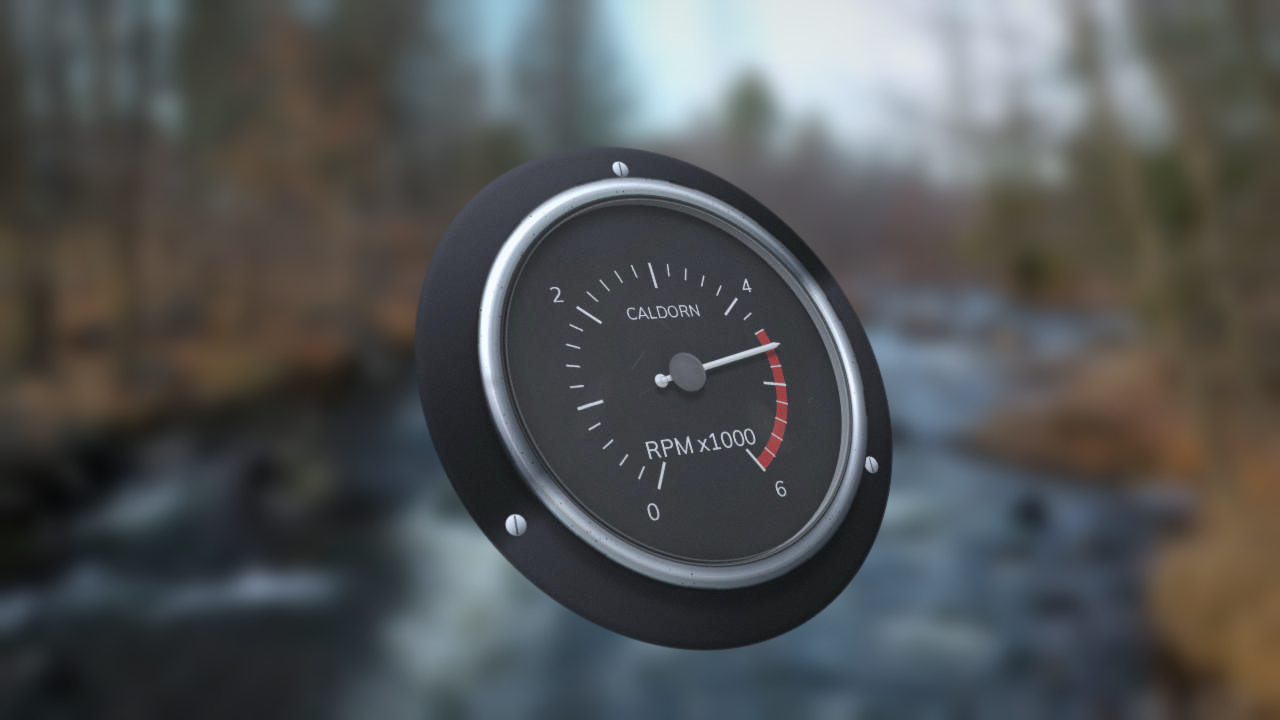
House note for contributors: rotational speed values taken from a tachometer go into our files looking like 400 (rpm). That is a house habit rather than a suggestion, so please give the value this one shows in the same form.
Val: 4600 (rpm)
